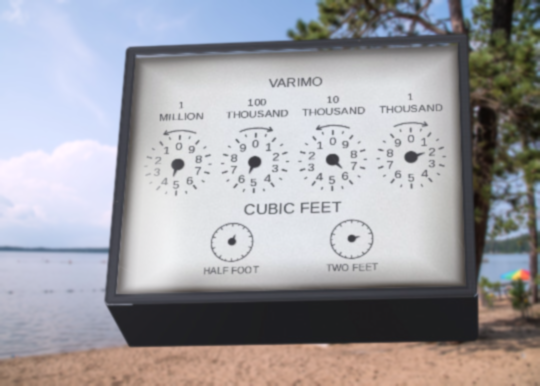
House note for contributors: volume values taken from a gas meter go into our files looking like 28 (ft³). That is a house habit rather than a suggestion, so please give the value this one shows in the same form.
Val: 456200 (ft³)
